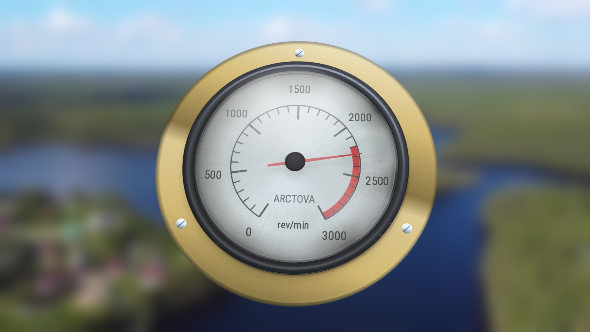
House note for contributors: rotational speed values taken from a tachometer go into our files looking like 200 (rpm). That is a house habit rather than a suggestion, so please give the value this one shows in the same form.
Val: 2300 (rpm)
